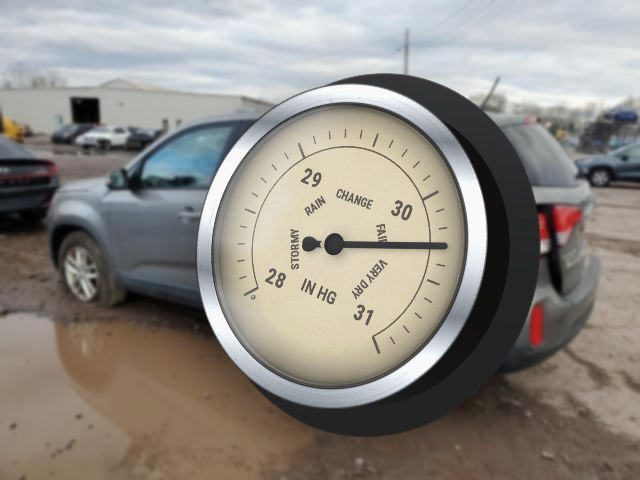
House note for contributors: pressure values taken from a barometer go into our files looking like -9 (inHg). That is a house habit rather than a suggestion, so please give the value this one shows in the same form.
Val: 30.3 (inHg)
